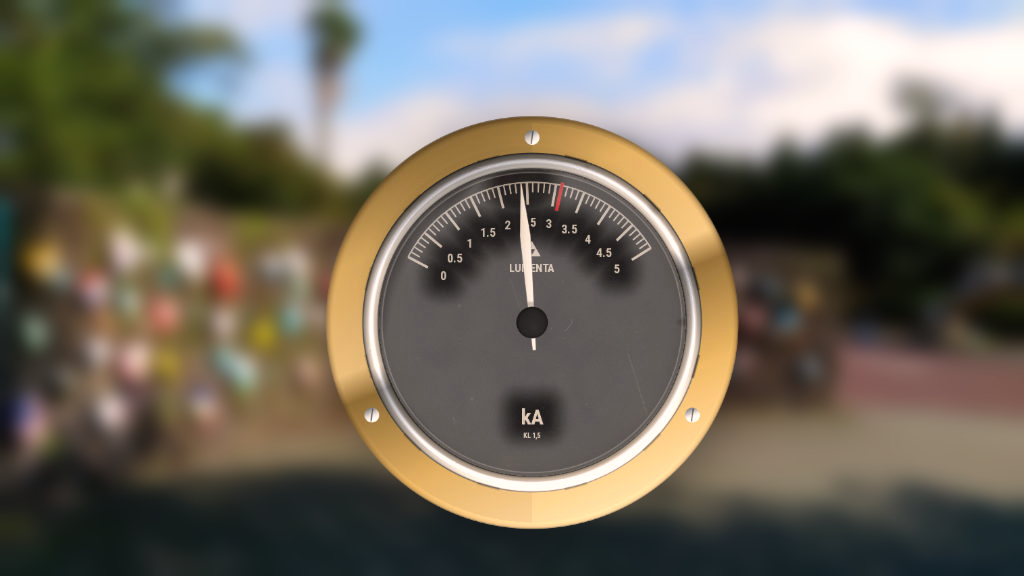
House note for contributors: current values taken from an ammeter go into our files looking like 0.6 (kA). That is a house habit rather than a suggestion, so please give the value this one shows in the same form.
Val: 2.4 (kA)
